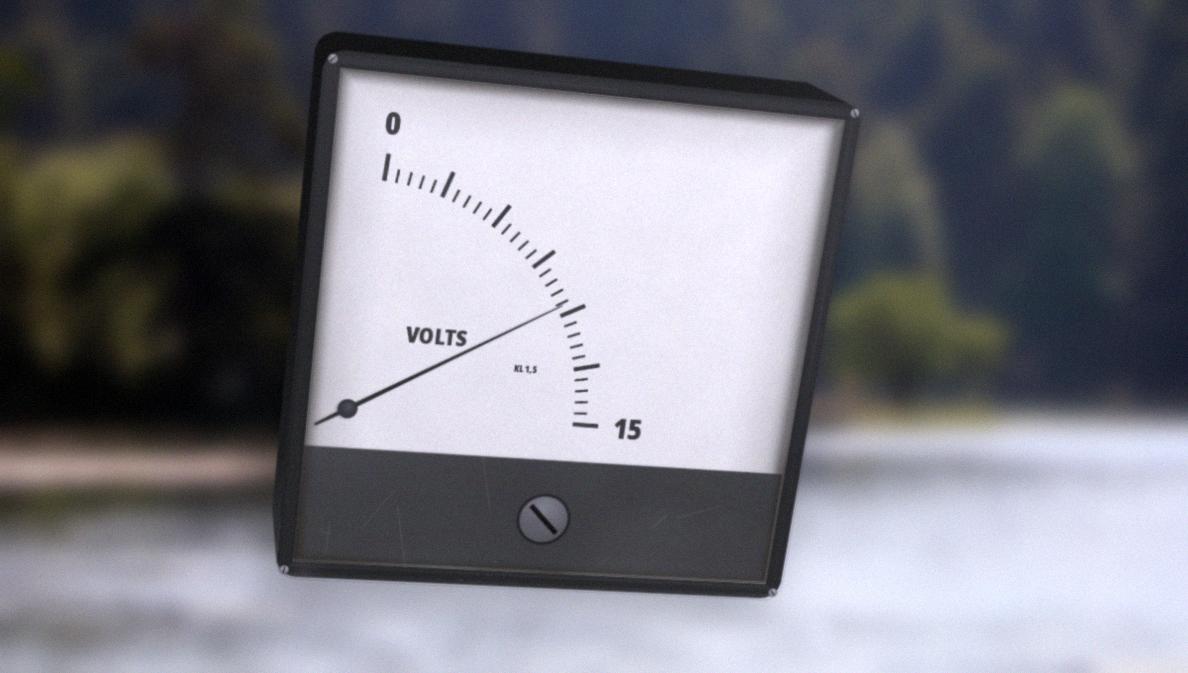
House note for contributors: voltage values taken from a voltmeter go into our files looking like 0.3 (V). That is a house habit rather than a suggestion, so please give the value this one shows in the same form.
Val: 9.5 (V)
